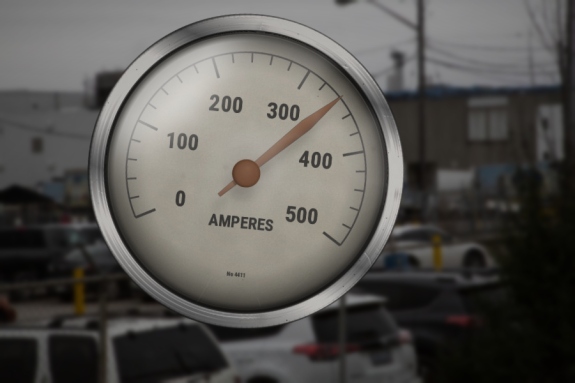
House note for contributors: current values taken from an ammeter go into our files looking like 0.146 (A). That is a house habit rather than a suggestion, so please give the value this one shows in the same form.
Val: 340 (A)
